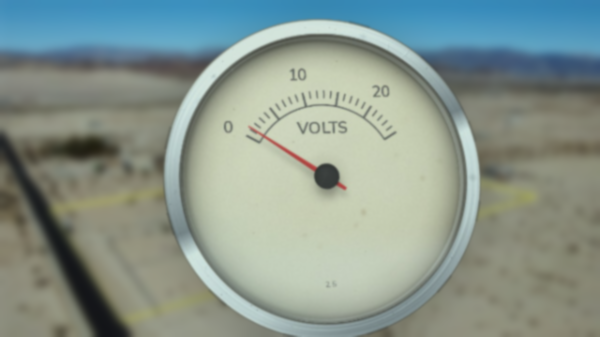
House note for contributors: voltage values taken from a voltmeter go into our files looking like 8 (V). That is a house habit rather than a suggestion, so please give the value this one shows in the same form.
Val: 1 (V)
